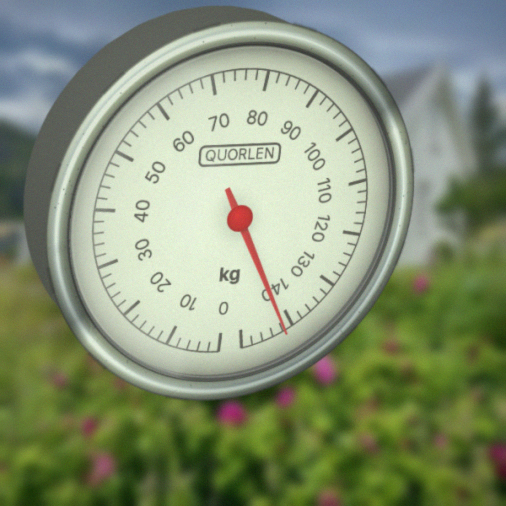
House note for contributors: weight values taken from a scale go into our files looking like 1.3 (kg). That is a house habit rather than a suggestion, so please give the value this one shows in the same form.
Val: 142 (kg)
